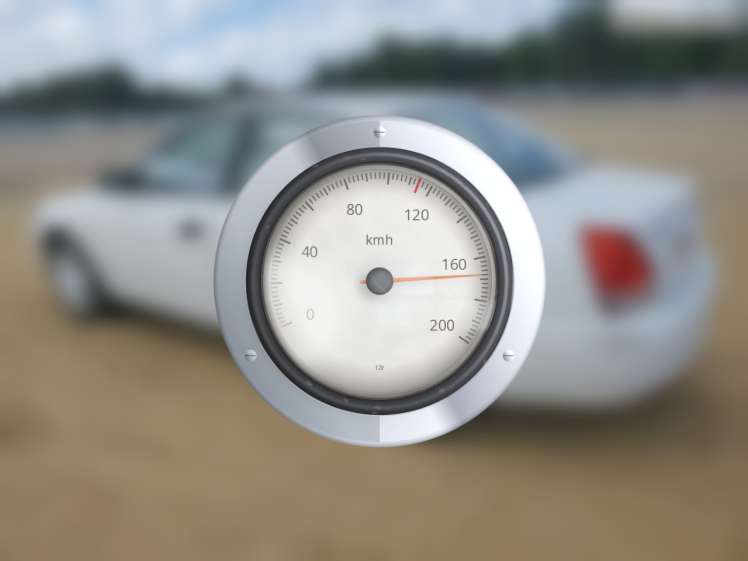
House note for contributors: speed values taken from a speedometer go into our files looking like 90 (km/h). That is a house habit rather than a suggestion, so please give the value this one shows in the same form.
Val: 168 (km/h)
